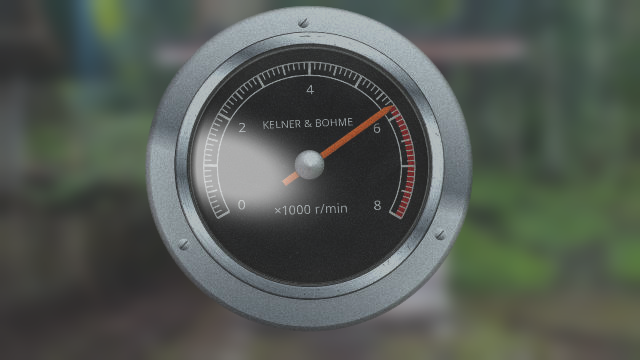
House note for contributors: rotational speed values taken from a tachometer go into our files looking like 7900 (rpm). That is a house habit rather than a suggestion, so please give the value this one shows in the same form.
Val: 5800 (rpm)
